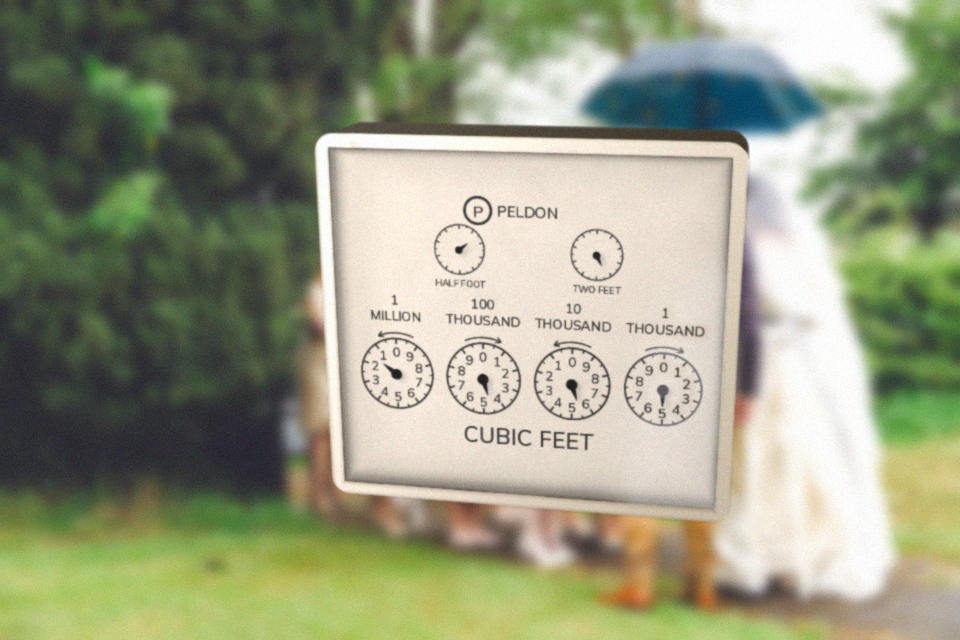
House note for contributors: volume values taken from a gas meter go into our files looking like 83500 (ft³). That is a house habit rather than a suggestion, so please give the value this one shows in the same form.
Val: 145500 (ft³)
